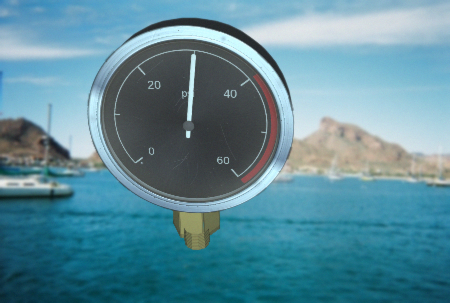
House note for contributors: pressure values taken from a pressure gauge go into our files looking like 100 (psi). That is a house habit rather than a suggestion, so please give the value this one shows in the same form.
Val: 30 (psi)
